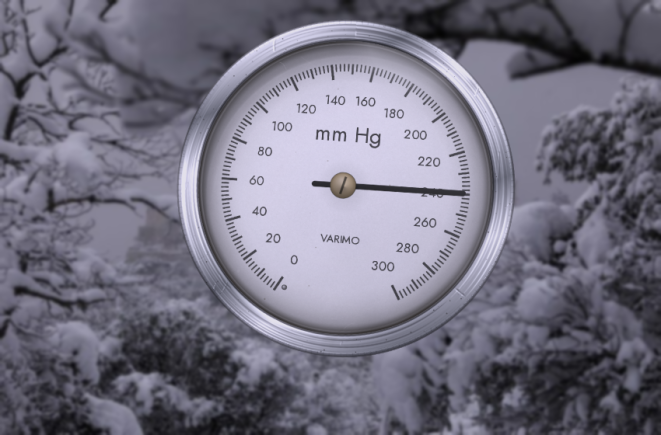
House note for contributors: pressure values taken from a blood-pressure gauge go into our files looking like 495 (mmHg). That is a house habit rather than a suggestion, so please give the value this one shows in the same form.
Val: 240 (mmHg)
